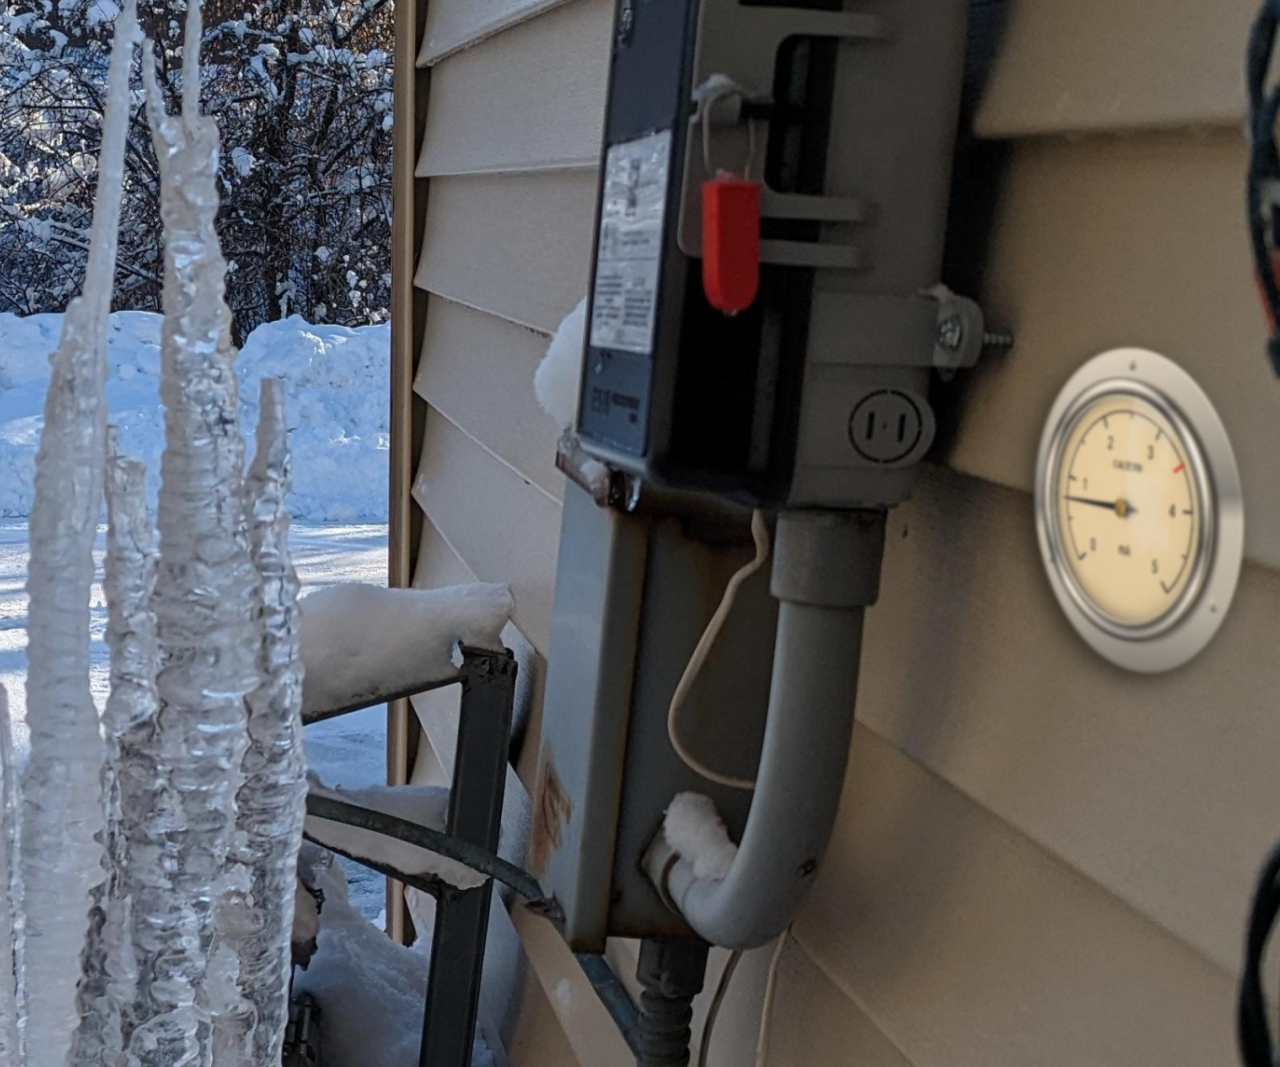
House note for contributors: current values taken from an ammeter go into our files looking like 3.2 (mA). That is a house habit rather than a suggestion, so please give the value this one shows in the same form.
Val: 0.75 (mA)
